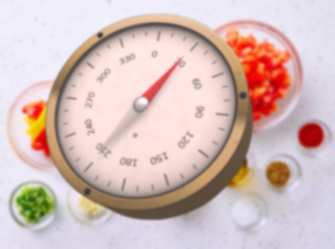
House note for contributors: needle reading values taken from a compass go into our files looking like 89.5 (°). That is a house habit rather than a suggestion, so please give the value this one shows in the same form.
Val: 30 (°)
